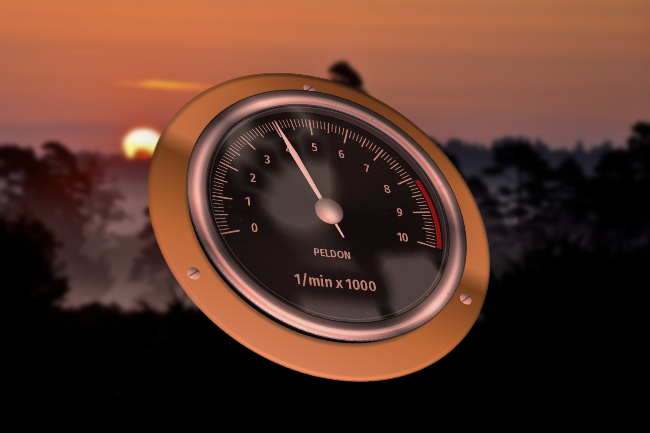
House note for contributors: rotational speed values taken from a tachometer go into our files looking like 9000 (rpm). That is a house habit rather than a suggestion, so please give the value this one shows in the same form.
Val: 4000 (rpm)
